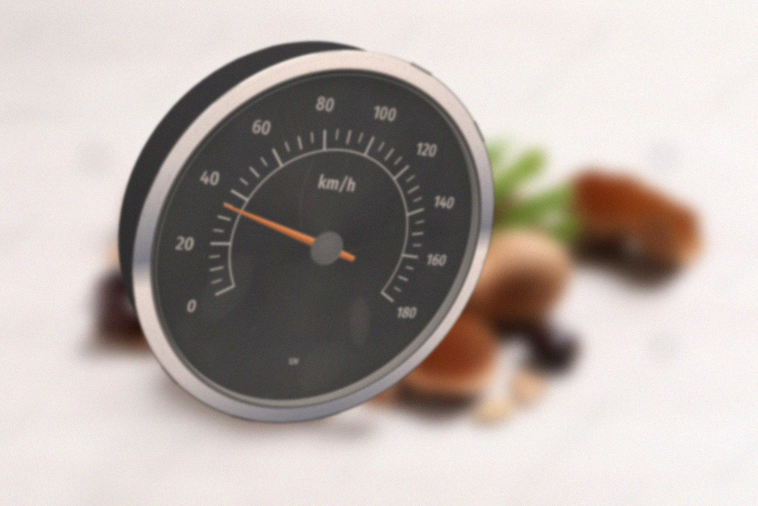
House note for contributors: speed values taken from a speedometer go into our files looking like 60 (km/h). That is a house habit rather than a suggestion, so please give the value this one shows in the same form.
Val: 35 (km/h)
